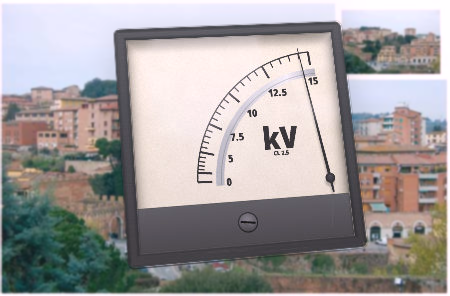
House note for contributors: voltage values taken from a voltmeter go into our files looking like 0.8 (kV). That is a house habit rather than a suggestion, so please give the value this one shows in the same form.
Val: 14.5 (kV)
